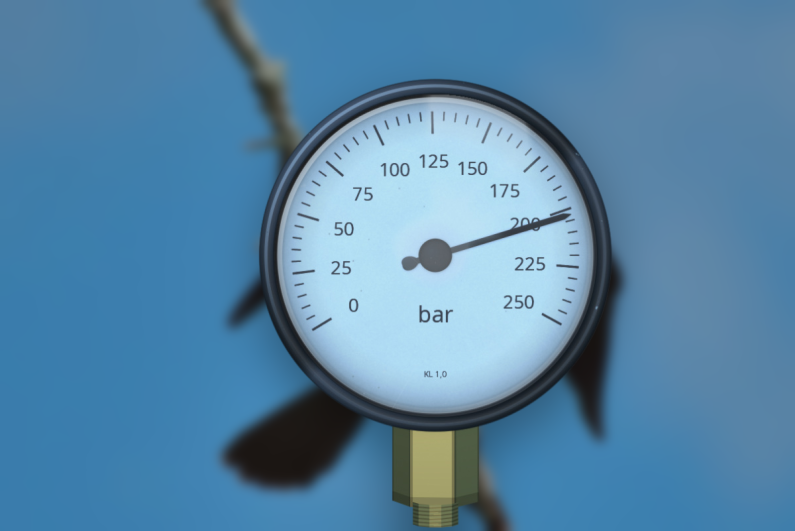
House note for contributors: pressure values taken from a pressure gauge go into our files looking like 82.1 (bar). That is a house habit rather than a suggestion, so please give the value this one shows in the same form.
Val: 202.5 (bar)
